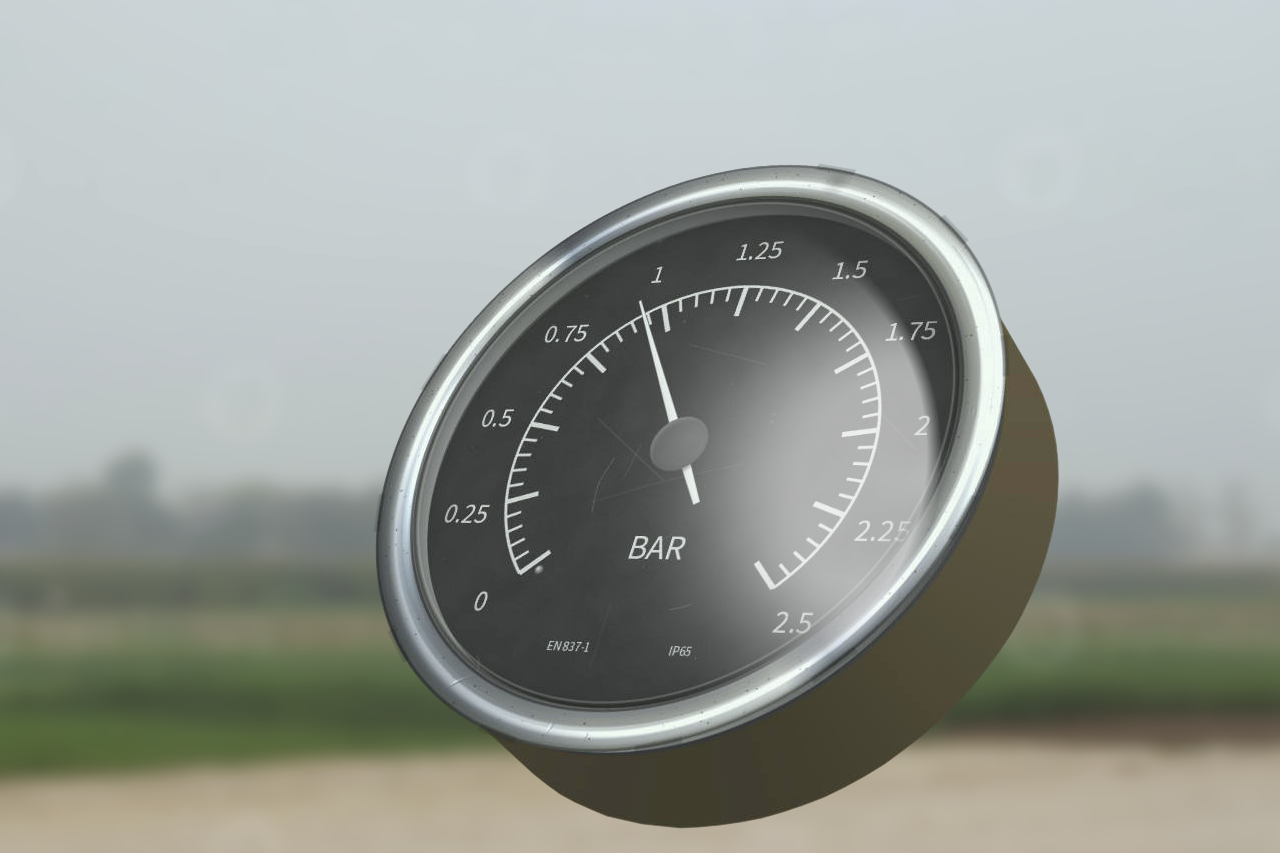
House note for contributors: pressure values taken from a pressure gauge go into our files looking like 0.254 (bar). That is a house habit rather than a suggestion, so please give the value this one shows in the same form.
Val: 0.95 (bar)
